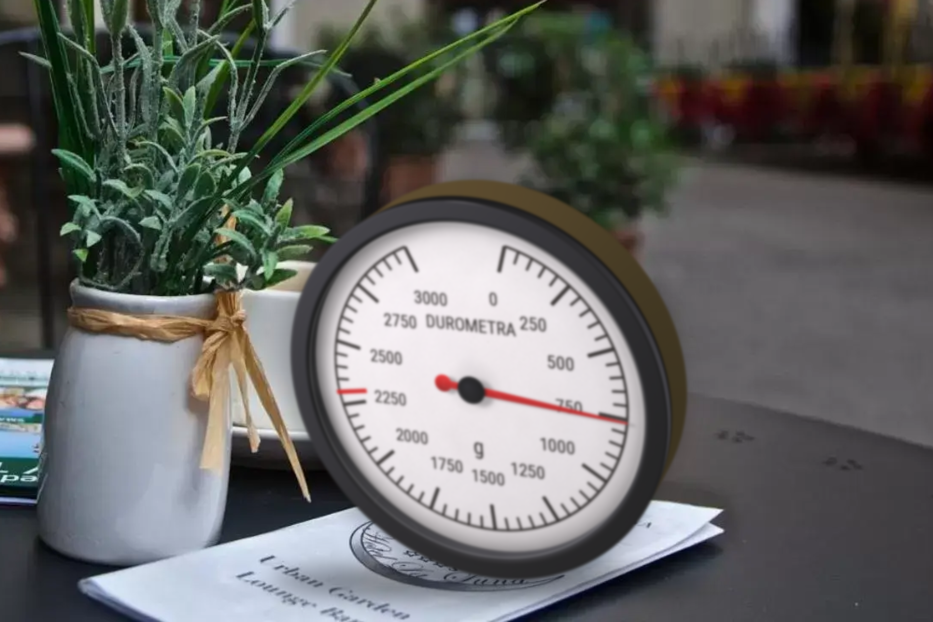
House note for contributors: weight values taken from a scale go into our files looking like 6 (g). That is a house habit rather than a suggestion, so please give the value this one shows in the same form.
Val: 750 (g)
